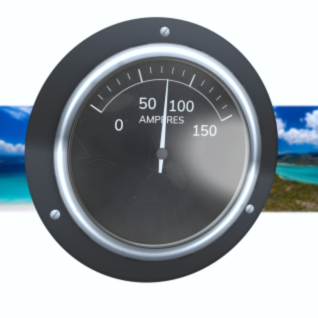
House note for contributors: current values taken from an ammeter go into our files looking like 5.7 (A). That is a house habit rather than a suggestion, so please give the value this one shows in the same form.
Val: 75 (A)
